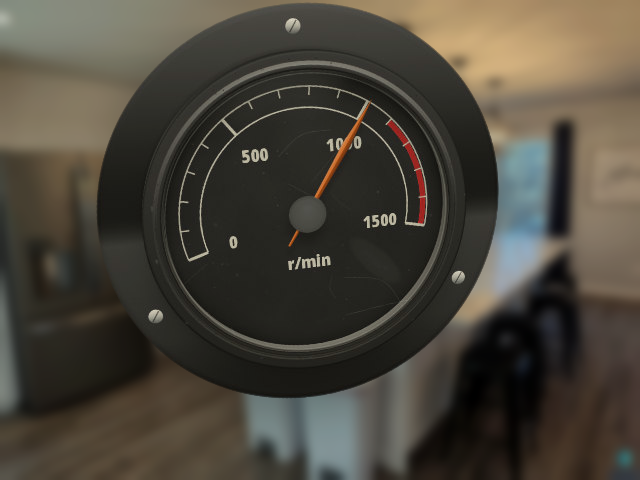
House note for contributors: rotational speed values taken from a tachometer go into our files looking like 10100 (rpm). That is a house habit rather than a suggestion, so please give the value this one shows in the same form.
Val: 1000 (rpm)
